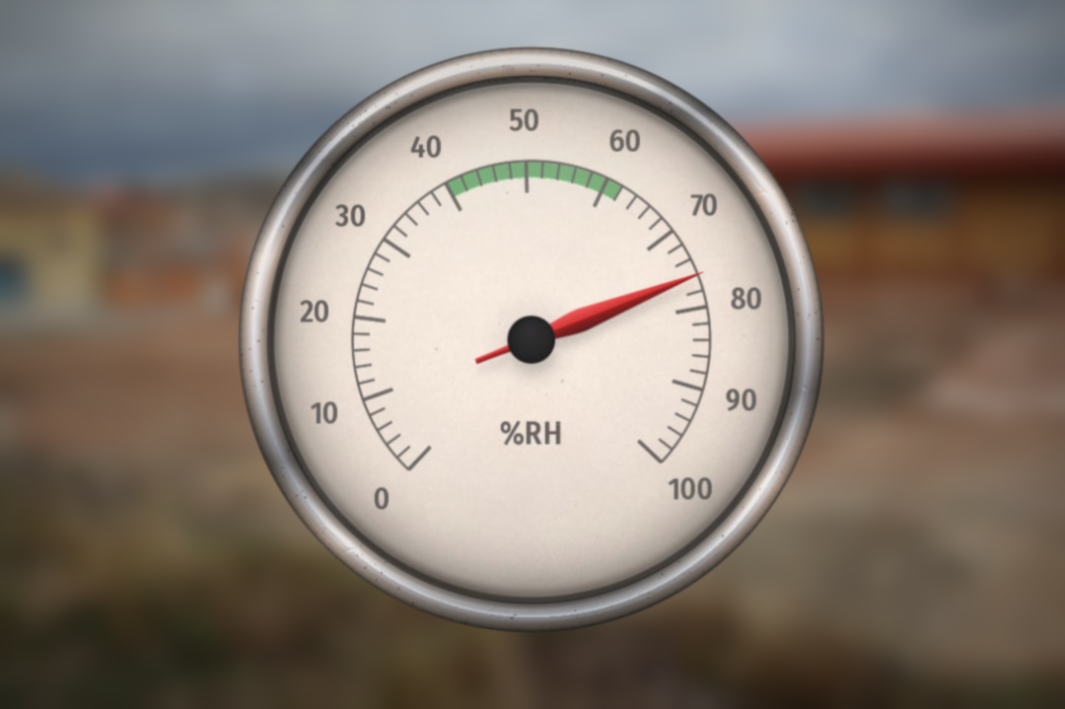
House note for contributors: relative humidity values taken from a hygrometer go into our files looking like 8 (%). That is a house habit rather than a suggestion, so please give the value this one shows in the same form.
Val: 76 (%)
